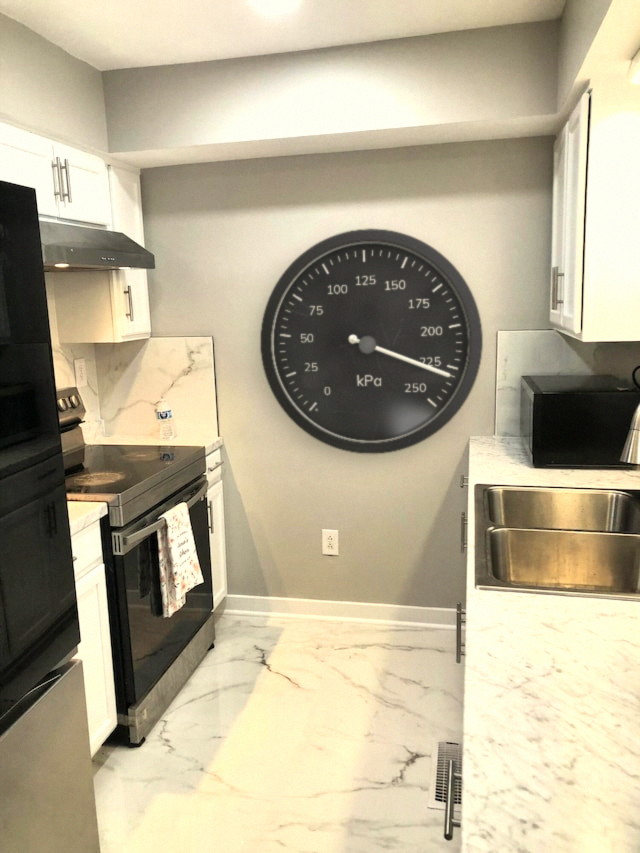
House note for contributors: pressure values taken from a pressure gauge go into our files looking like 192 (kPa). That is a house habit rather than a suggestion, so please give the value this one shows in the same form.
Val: 230 (kPa)
